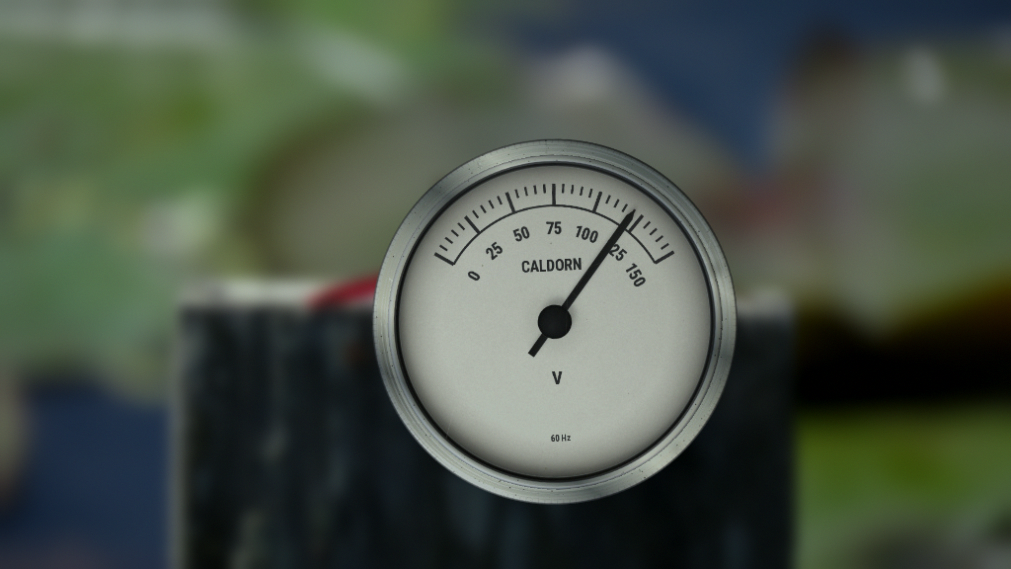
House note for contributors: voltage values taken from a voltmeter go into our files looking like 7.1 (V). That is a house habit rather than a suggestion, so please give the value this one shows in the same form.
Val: 120 (V)
